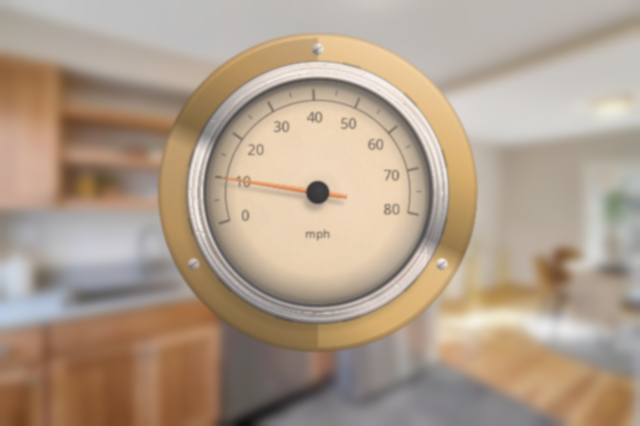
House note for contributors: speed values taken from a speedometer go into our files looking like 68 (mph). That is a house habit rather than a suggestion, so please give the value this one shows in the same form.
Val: 10 (mph)
